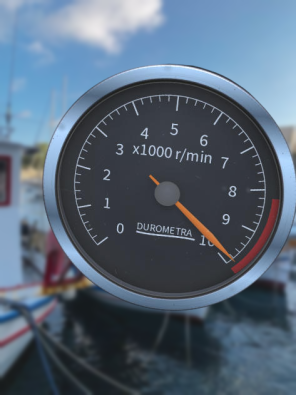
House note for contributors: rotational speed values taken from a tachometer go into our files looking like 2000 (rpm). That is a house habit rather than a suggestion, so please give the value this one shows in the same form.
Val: 9800 (rpm)
